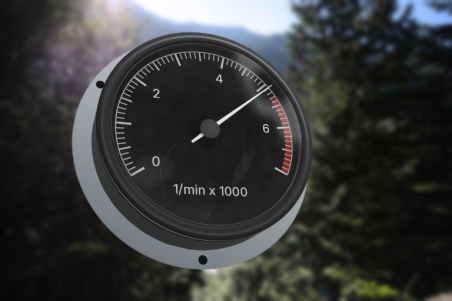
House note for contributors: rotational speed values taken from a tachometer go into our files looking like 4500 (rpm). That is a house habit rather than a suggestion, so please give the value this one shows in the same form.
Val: 5100 (rpm)
